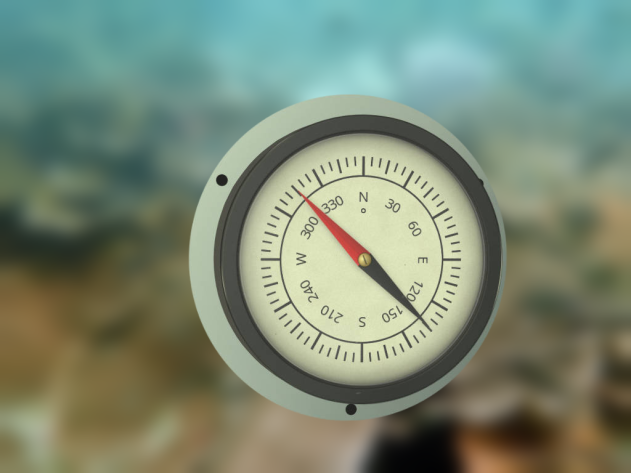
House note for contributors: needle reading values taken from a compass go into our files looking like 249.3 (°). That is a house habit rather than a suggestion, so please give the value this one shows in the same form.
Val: 315 (°)
